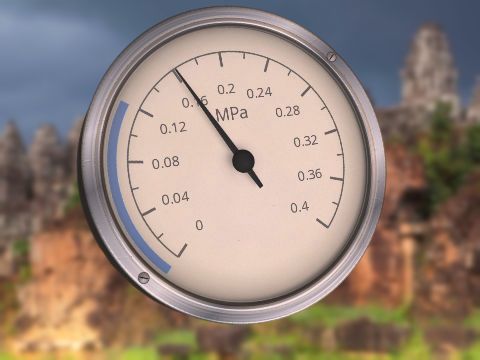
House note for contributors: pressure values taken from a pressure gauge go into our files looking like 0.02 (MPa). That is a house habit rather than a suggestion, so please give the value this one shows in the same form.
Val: 0.16 (MPa)
